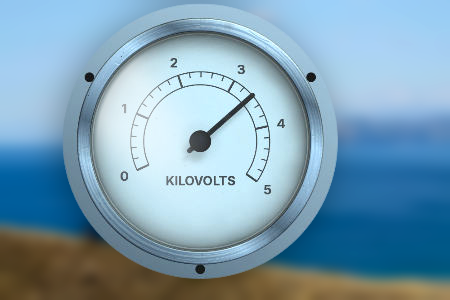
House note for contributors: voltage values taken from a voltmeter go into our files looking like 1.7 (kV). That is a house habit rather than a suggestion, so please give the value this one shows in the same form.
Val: 3.4 (kV)
